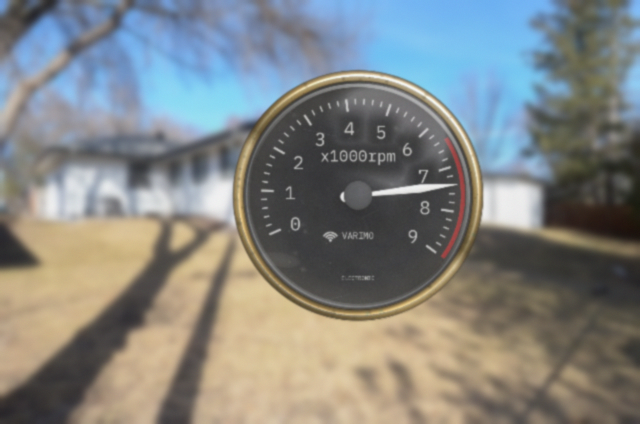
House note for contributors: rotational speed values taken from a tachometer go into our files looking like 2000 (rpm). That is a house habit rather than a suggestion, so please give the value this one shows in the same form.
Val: 7400 (rpm)
